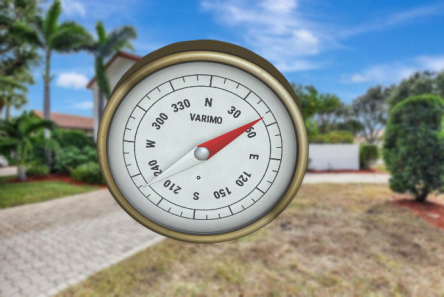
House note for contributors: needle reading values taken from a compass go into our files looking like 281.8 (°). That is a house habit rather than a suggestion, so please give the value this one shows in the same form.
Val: 50 (°)
